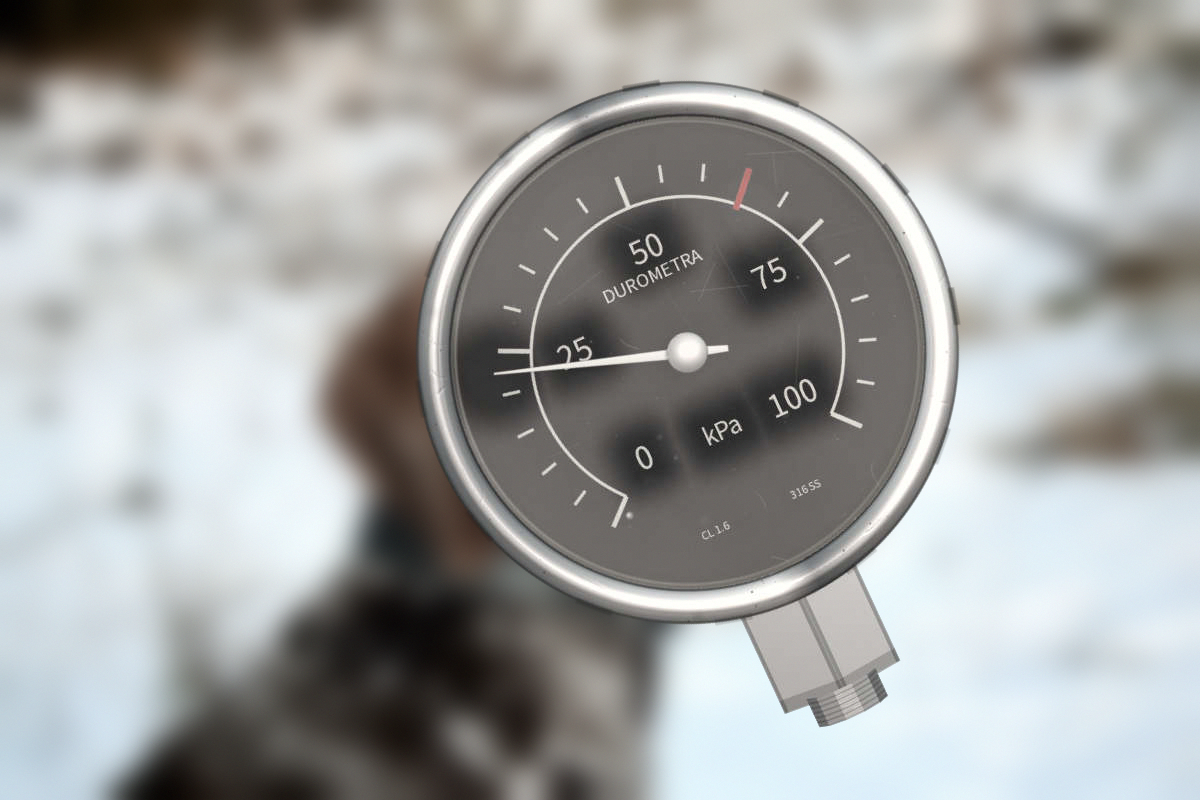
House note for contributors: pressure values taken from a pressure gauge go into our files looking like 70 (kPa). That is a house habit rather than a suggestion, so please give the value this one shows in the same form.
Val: 22.5 (kPa)
